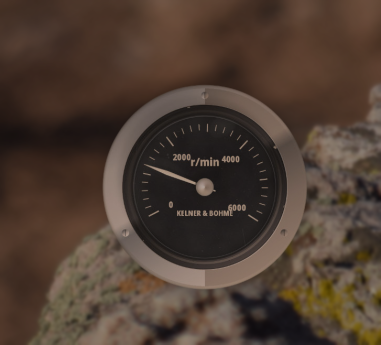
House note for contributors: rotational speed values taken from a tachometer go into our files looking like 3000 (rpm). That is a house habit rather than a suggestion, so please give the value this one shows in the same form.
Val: 1200 (rpm)
